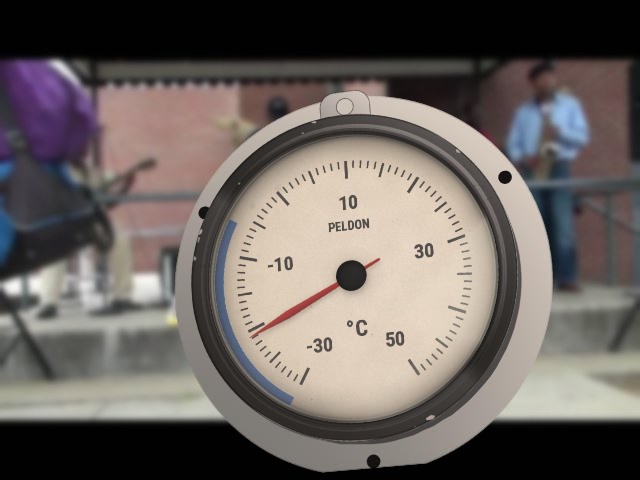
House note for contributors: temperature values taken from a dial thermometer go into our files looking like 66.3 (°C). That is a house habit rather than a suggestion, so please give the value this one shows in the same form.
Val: -21 (°C)
